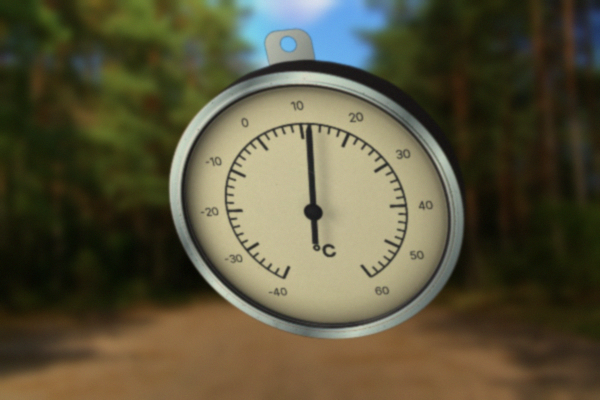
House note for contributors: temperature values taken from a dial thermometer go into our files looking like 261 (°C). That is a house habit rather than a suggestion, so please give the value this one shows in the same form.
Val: 12 (°C)
